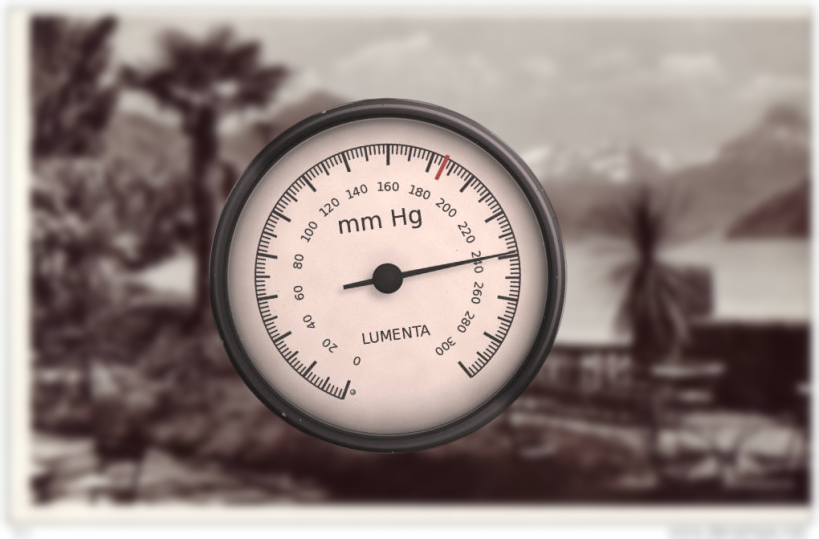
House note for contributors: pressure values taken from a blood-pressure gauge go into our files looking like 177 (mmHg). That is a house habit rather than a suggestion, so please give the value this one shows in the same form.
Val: 238 (mmHg)
